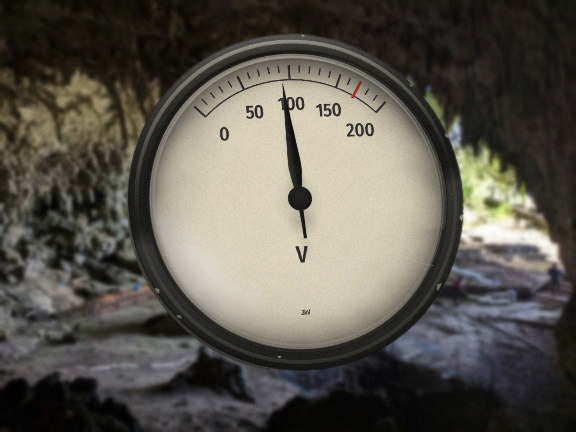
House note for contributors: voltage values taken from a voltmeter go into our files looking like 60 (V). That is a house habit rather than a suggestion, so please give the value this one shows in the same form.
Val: 90 (V)
